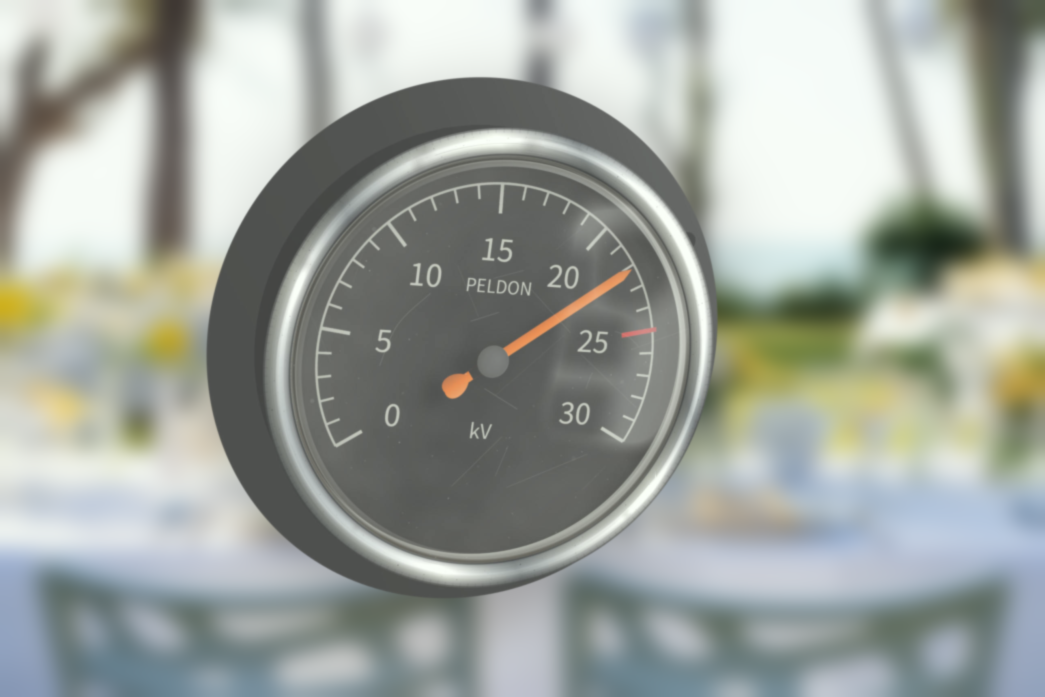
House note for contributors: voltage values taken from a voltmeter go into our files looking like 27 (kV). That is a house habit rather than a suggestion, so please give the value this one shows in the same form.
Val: 22 (kV)
